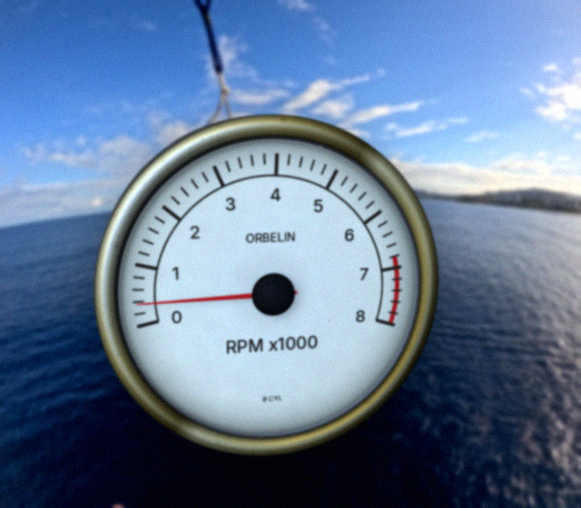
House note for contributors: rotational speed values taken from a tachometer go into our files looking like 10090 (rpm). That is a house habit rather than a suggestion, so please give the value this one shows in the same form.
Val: 400 (rpm)
